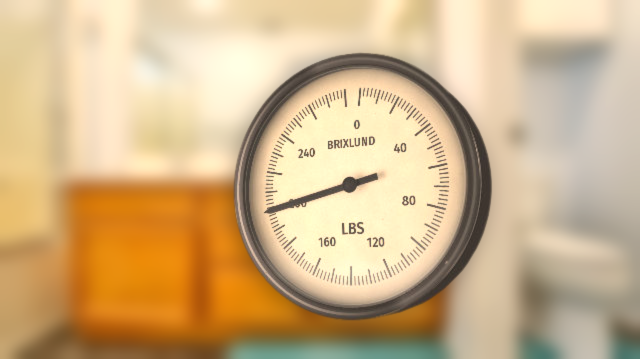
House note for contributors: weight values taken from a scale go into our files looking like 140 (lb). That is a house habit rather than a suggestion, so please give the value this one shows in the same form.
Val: 200 (lb)
